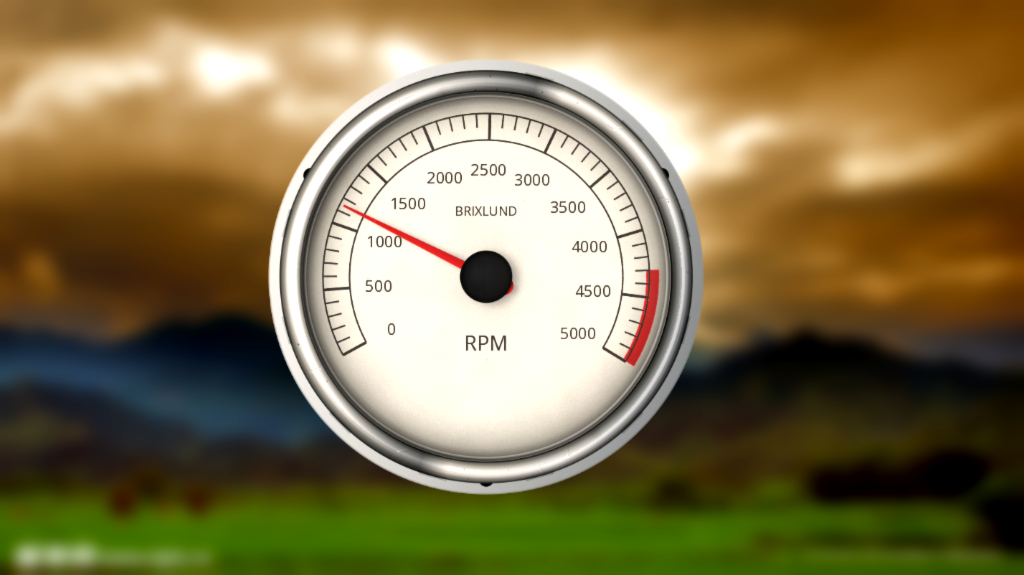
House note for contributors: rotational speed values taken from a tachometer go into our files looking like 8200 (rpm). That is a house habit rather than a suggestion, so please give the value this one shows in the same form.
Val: 1150 (rpm)
